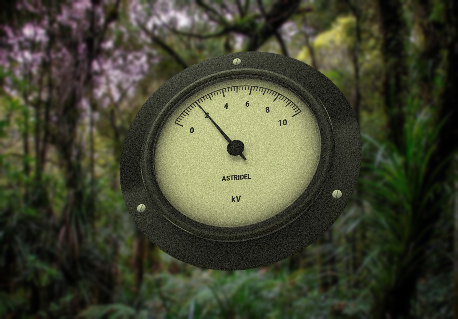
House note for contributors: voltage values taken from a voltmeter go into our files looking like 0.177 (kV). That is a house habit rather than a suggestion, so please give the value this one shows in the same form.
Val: 2 (kV)
